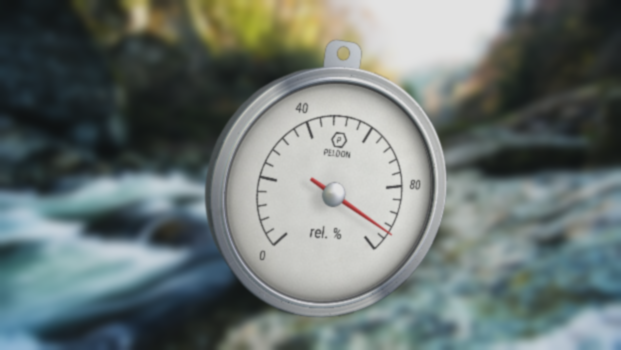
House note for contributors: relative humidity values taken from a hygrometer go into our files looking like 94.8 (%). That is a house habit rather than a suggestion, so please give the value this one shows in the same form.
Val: 94 (%)
